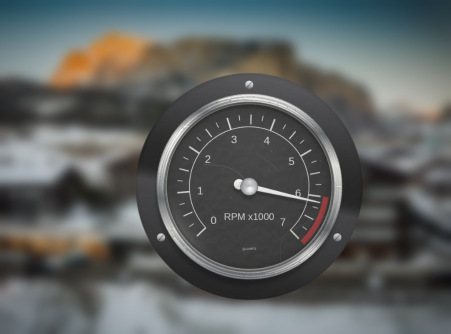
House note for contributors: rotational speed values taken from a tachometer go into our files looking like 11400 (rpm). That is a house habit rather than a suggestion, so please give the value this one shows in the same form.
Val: 6125 (rpm)
